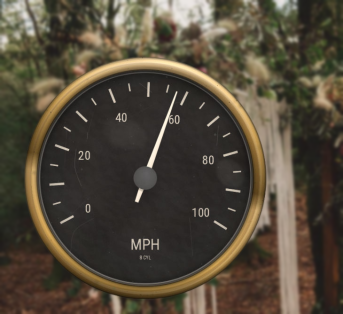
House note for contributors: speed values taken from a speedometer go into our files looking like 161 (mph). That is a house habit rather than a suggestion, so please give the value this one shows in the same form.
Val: 57.5 (mph)
